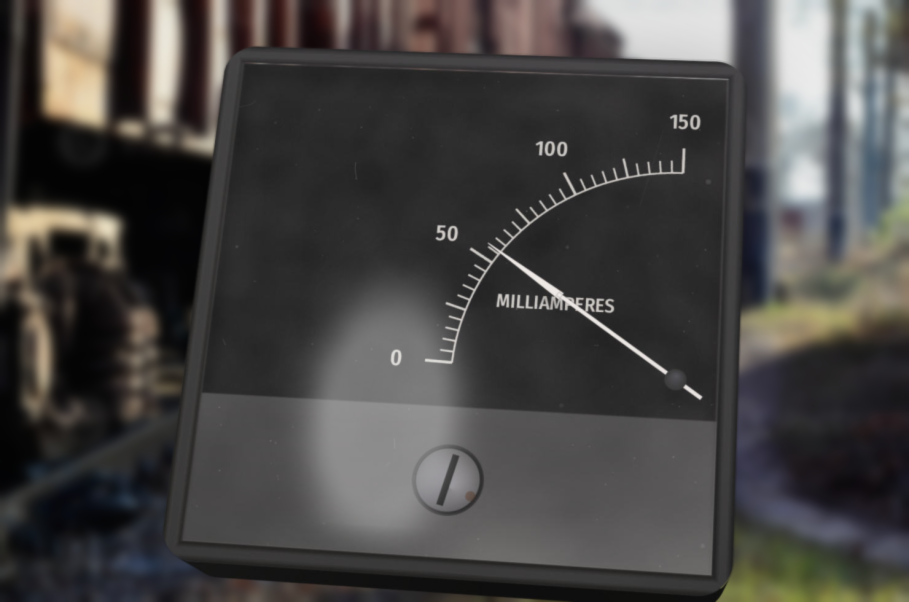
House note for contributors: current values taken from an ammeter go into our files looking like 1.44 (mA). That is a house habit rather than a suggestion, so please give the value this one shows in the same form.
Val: 55 (mA)
